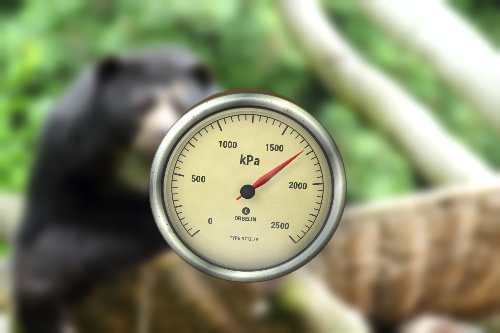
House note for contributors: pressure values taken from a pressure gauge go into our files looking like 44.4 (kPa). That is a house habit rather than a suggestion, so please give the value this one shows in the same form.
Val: 1700 (kPa)
